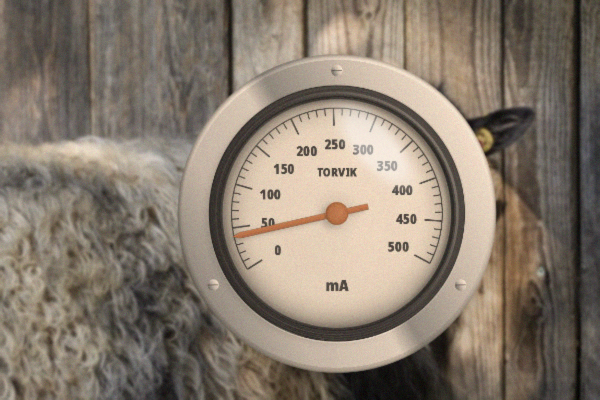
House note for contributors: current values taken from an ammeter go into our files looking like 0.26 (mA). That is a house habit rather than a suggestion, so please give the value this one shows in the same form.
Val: 40 (mA)
